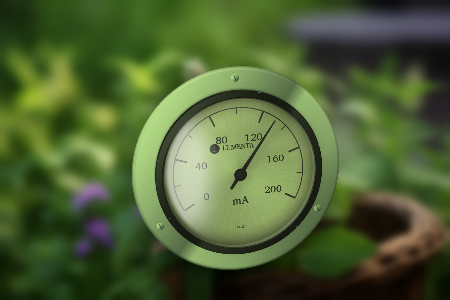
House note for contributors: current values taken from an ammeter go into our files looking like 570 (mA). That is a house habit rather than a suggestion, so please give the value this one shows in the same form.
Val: 130 (mA)
